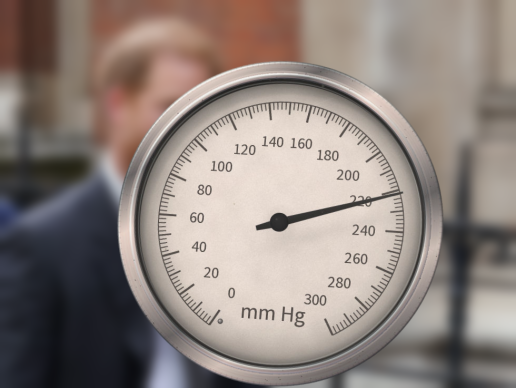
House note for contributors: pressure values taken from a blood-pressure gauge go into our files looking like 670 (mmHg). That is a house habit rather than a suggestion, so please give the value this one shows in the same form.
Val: 222 (mmHg)
